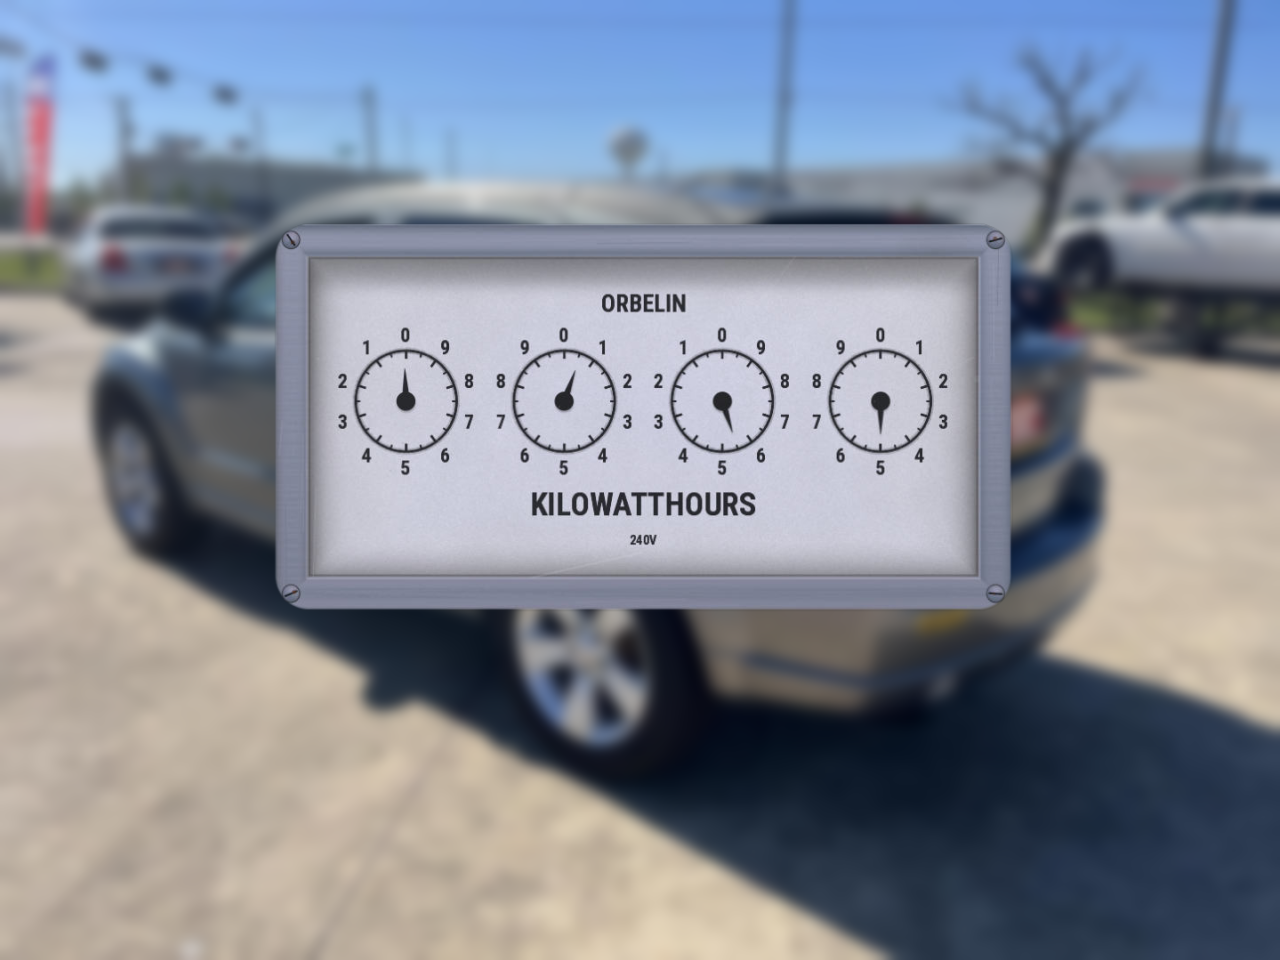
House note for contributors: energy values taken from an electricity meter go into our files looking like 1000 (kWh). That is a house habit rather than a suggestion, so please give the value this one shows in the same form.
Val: 55 (kWh)
